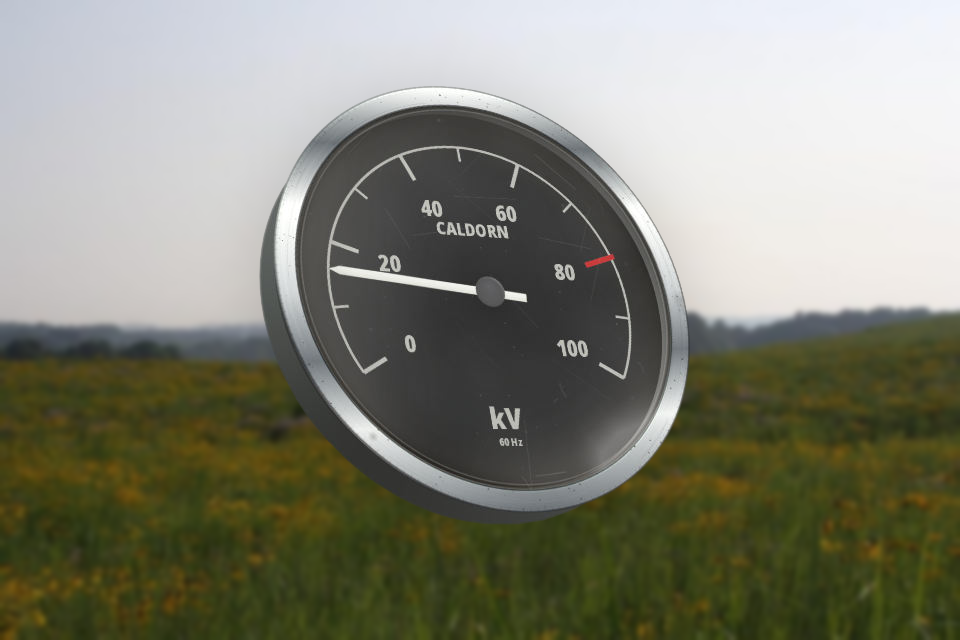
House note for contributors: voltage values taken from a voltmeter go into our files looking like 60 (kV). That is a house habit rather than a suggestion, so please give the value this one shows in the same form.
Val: 15 (kV)
